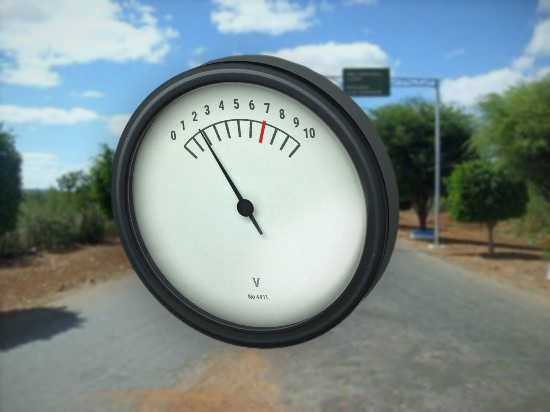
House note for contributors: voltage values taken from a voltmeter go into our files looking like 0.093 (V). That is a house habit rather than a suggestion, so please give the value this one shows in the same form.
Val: 2 (V)
